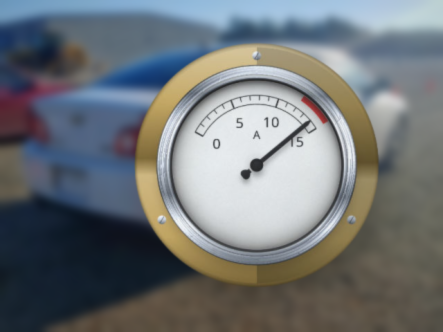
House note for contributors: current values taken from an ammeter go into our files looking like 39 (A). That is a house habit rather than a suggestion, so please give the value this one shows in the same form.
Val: 14 (A)
